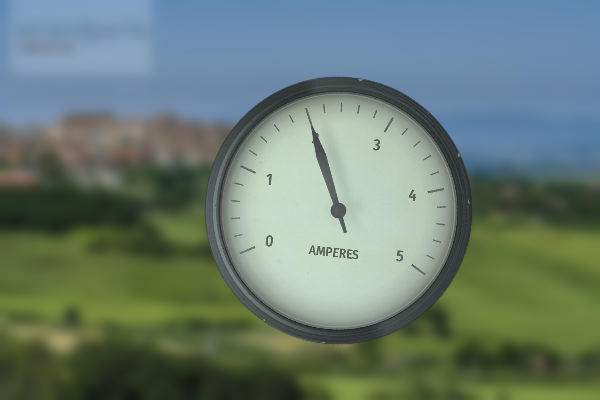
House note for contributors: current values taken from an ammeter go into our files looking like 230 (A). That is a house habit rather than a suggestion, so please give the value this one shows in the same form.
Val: 2 (A)
